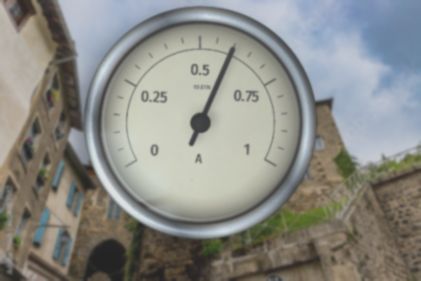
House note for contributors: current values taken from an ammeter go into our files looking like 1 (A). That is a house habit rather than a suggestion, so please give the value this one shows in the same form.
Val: 0.6 (A)
